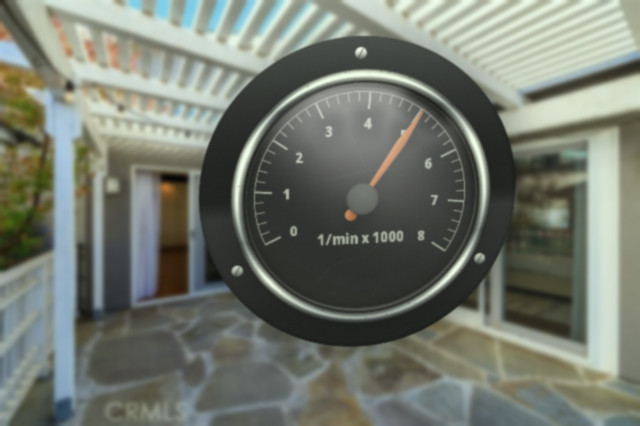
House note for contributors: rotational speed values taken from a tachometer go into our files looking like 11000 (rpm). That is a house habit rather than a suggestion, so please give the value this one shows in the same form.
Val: 5000 (rpm)
